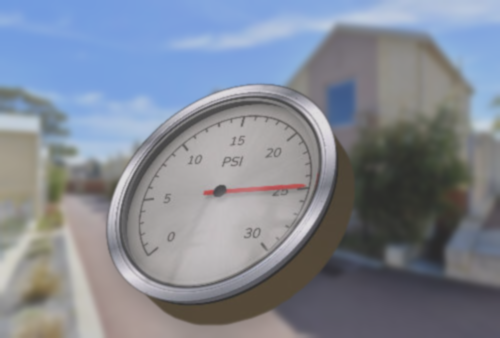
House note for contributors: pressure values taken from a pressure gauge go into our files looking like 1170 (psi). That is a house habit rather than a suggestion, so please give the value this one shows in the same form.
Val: 25 (psi)
